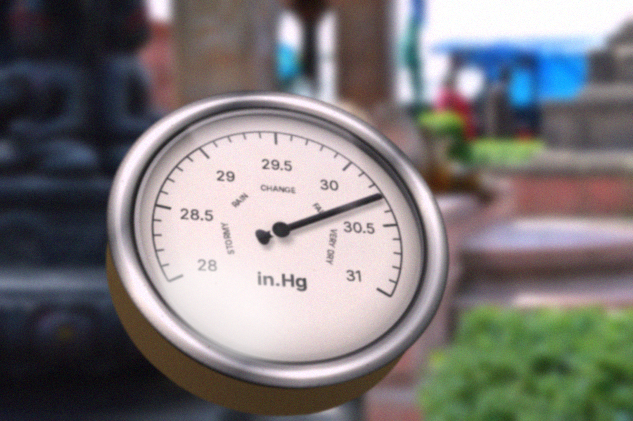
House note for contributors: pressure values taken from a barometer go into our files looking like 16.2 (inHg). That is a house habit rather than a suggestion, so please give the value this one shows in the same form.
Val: 30.3 (inHg)
